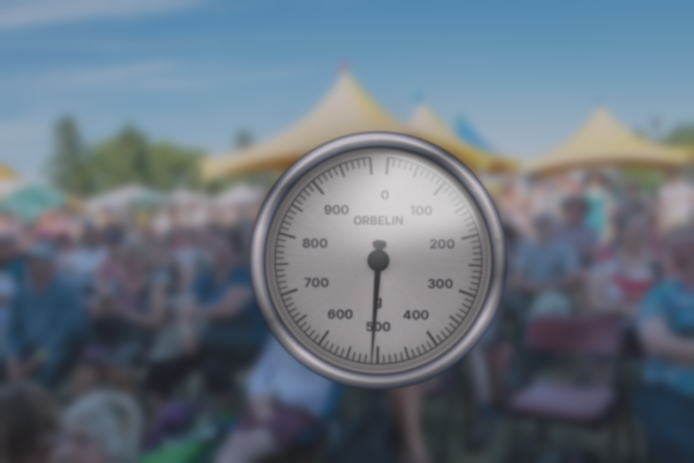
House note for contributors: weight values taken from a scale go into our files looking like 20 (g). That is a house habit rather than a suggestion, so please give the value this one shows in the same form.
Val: 510 (g)
